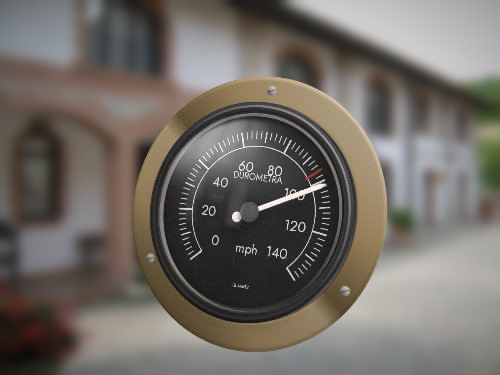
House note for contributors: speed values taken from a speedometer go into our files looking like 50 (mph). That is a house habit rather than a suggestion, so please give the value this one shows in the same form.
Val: 102 (mph)
